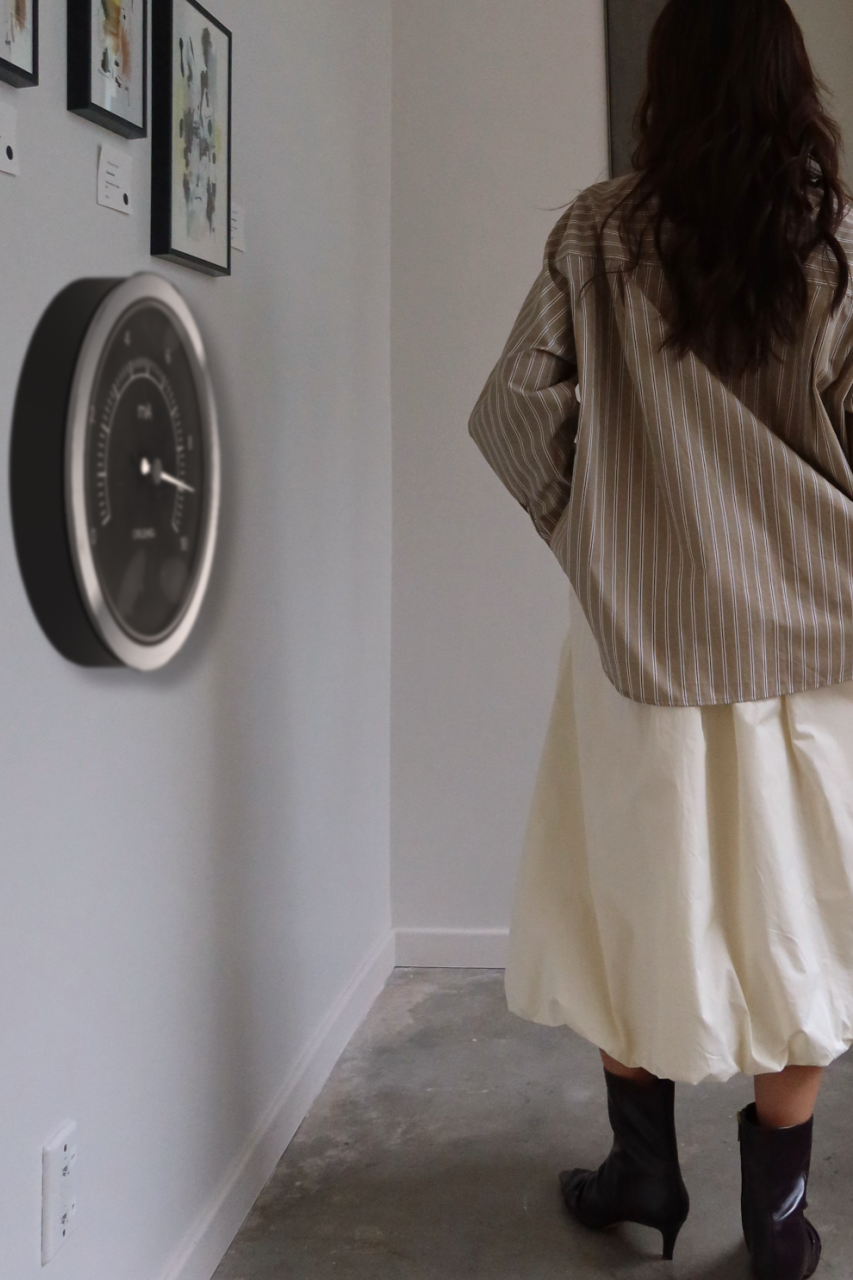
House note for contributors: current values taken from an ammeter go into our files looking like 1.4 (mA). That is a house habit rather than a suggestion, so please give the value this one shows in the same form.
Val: 9 (mA)
